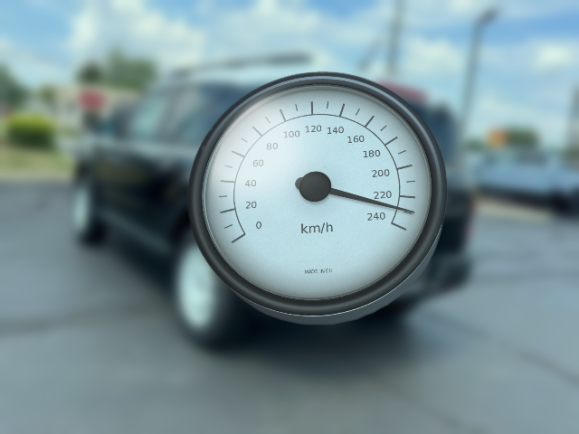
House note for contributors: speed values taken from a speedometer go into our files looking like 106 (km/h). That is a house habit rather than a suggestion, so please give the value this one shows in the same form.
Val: 230 (km/h)
